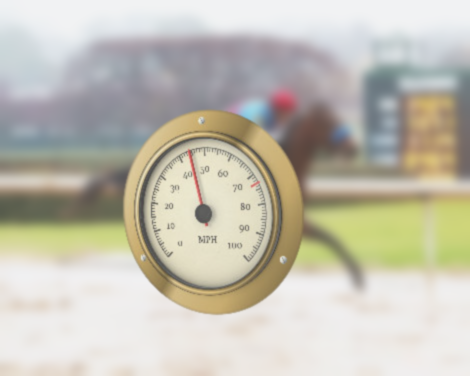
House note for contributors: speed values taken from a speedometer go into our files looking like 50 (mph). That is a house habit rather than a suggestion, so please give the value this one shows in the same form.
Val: 45 (mph)
